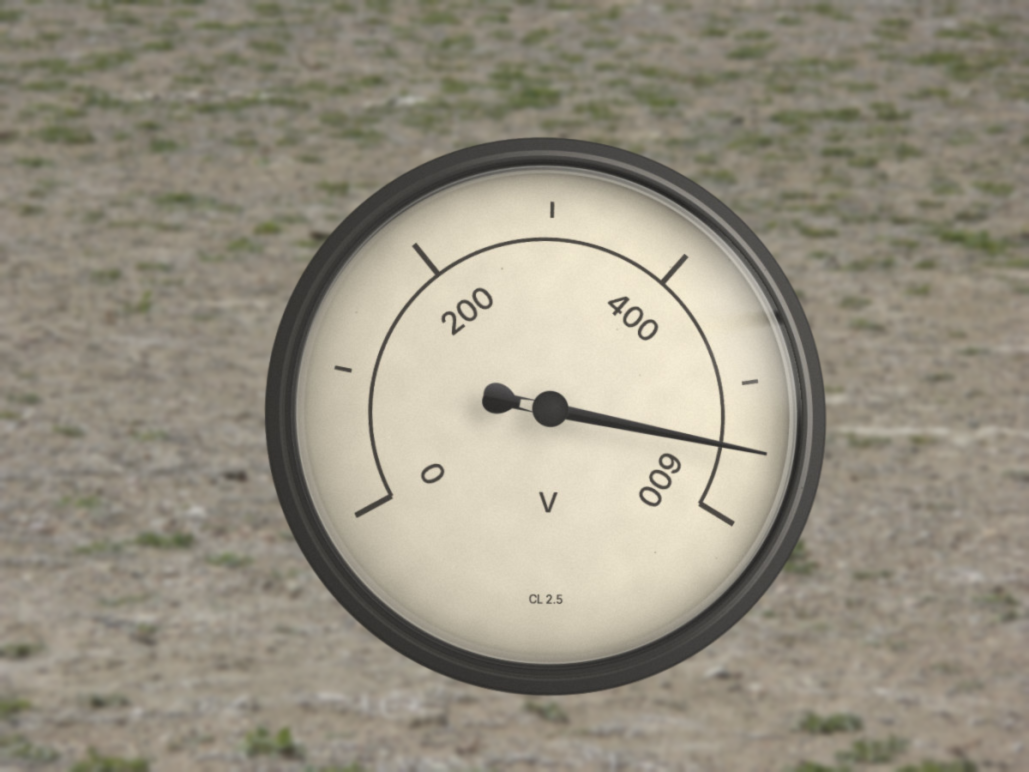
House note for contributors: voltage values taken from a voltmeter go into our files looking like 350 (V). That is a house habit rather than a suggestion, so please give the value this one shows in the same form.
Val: 550 (V)
